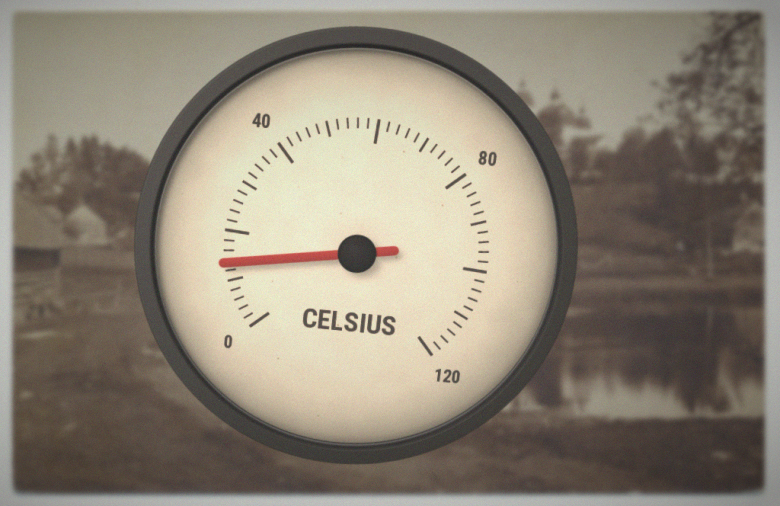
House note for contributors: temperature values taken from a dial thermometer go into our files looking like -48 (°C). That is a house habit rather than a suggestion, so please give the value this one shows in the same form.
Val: 14 (°C)
